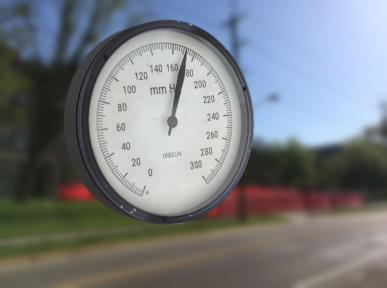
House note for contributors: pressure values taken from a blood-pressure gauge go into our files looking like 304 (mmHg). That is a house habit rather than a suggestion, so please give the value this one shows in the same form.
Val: 170 (mmHg)
